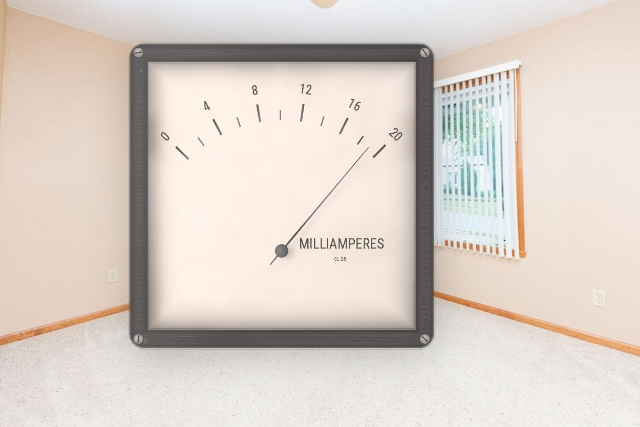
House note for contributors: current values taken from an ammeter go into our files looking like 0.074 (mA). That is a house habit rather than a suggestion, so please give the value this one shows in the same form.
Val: 19 (mA)
